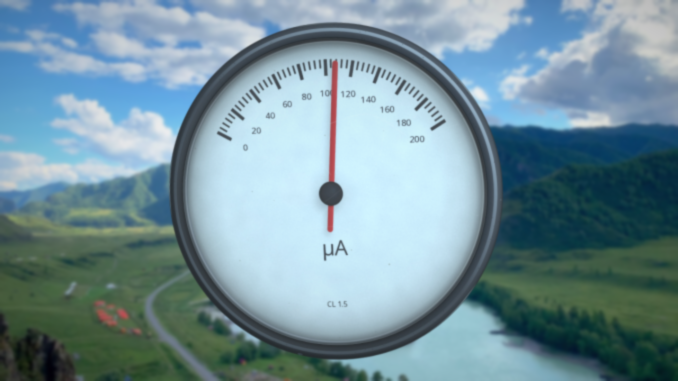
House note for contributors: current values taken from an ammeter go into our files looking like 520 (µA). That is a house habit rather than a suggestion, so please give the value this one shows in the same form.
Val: 108 (µA)
